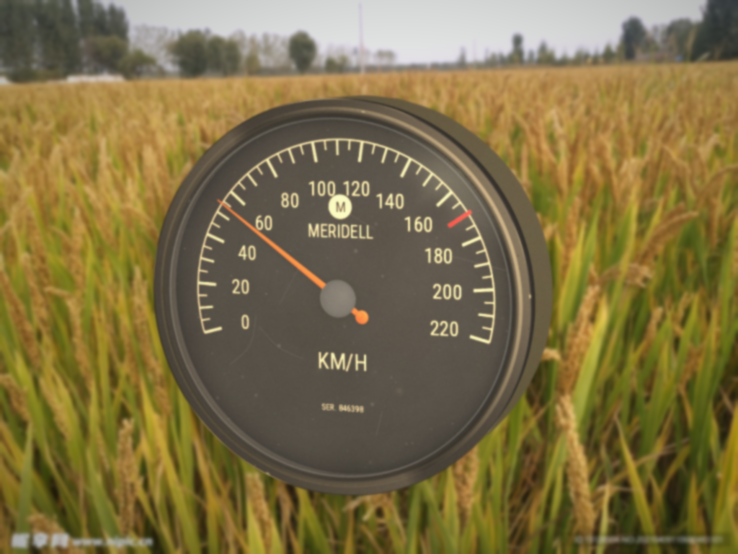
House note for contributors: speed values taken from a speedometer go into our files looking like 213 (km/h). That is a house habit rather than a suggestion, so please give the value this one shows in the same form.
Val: 55 (km/h)
